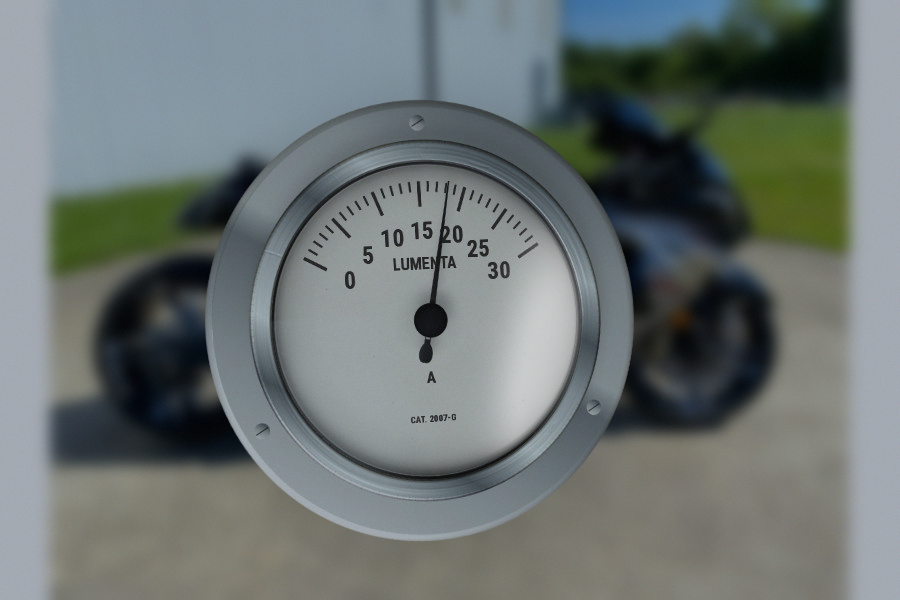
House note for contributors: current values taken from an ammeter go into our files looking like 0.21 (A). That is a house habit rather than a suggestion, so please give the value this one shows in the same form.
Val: 18 (A)
